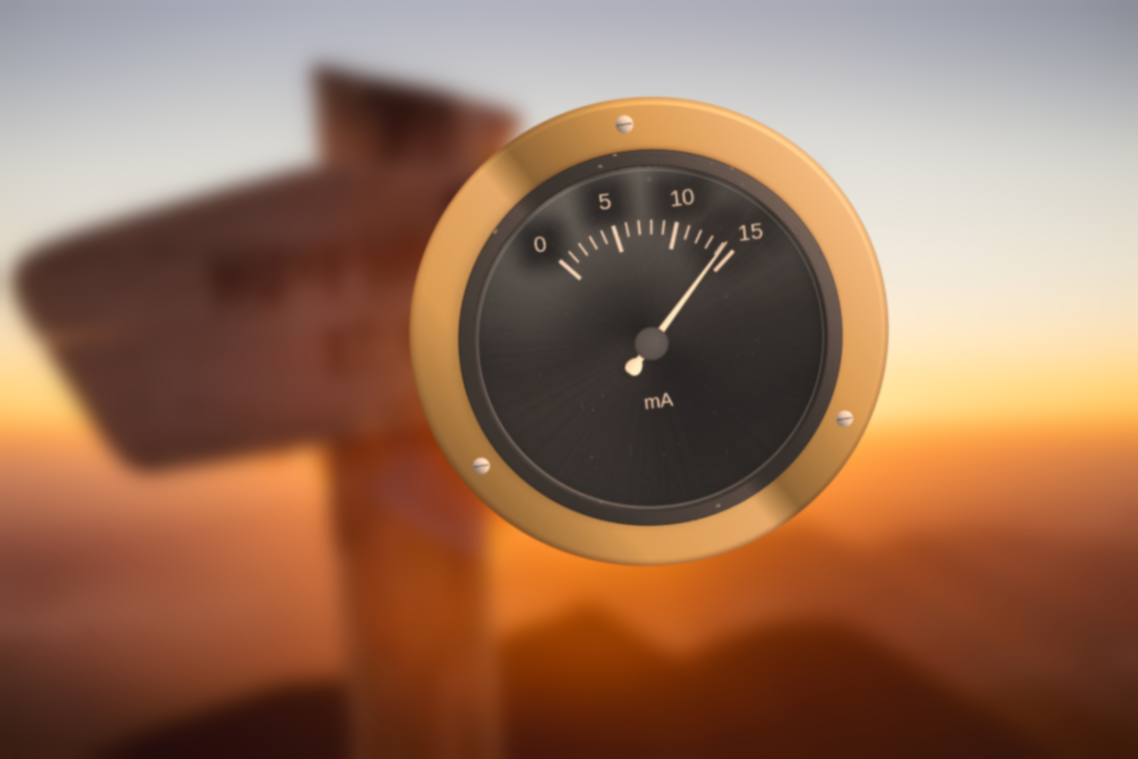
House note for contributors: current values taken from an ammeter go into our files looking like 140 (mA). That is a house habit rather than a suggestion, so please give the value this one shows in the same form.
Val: 14 (mA)
